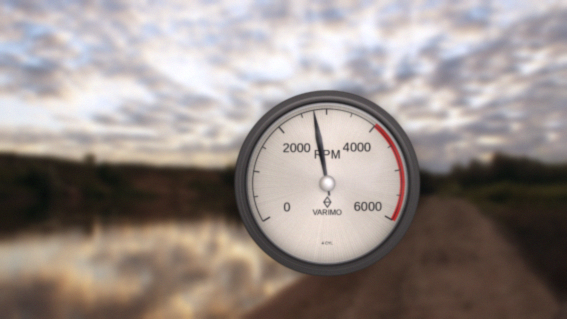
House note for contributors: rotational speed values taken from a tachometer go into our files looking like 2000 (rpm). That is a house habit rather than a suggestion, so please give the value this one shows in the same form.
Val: 2750 (rpm)
